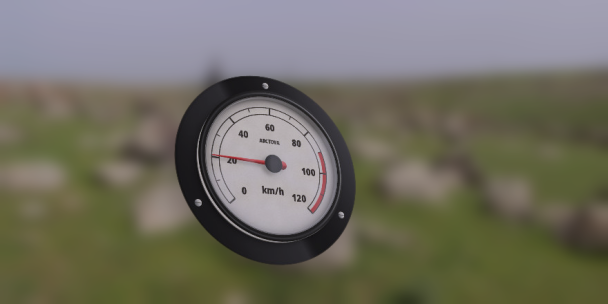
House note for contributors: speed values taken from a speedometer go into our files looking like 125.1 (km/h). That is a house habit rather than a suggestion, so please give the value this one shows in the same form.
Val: 20 (km/h)
